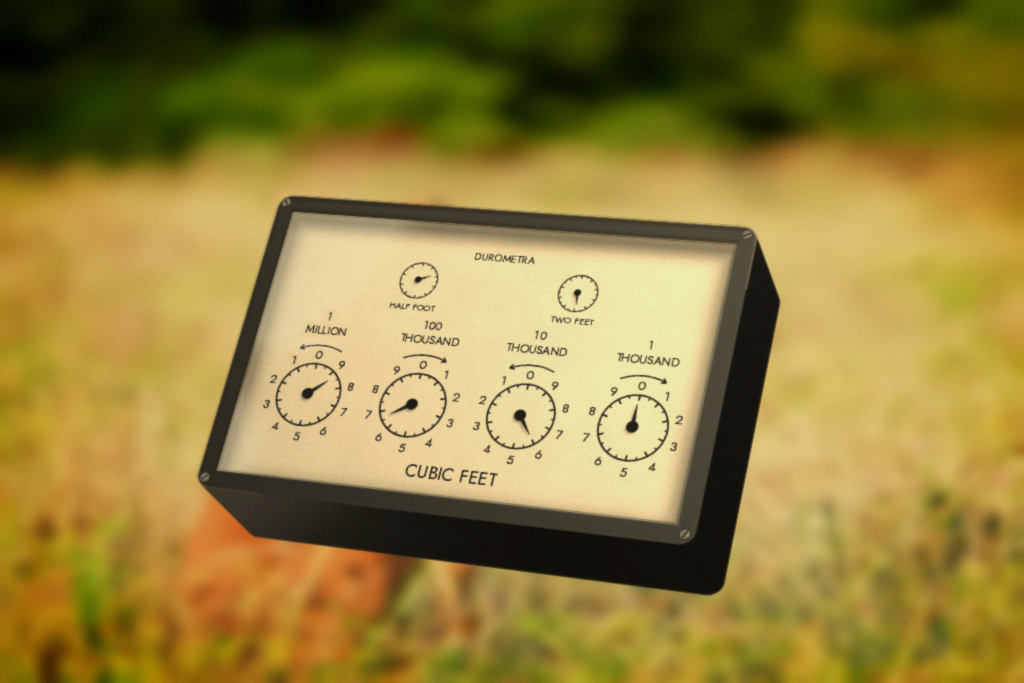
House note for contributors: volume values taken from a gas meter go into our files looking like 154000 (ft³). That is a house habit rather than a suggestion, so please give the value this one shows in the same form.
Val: 866000 (ft³)
